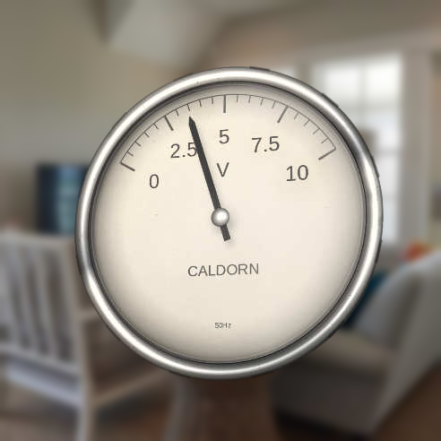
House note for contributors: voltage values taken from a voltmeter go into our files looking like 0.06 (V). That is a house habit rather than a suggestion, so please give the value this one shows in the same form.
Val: 3.5 (V)
